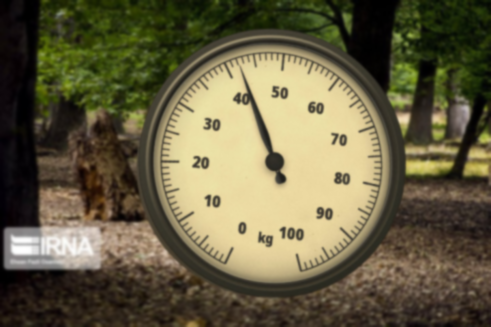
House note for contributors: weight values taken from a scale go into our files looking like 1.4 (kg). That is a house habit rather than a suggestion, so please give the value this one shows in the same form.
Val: 42 (kg)
